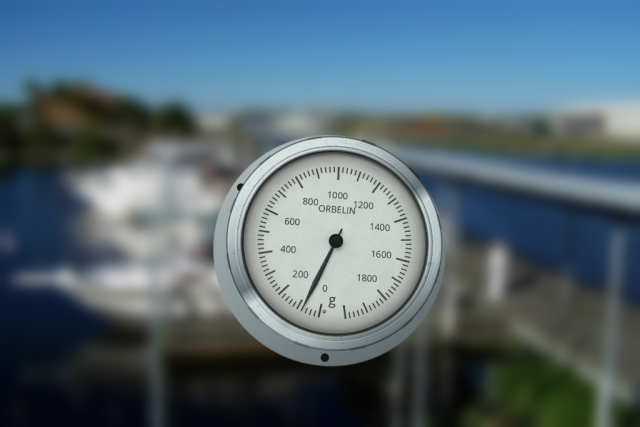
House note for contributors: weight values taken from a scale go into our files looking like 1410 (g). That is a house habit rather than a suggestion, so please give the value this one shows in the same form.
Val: 80 (g)
